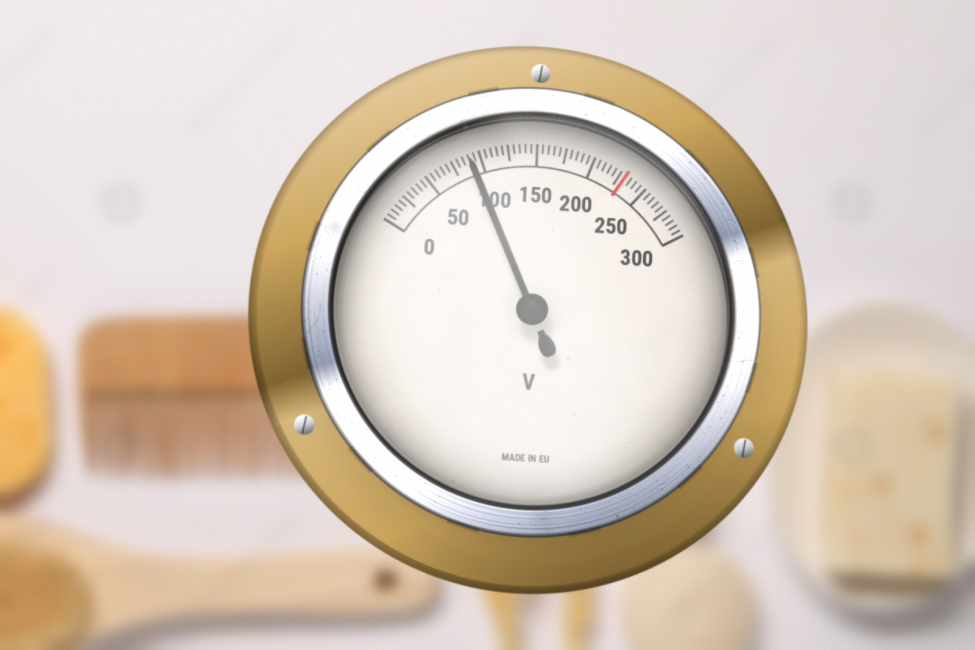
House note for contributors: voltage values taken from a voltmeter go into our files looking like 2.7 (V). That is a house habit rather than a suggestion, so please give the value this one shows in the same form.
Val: 90 (V)
